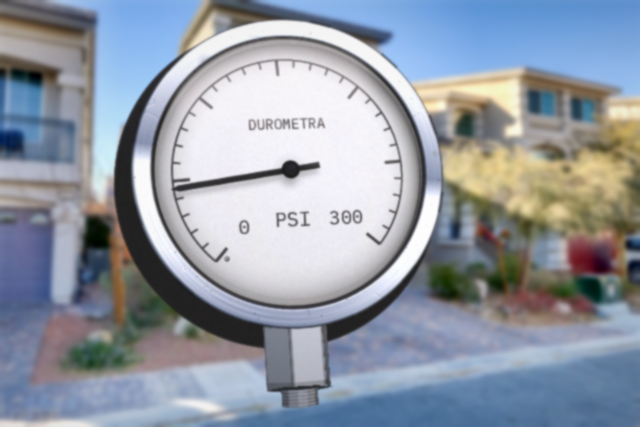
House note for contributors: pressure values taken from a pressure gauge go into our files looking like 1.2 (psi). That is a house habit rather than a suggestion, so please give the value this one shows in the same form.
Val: 45 (psi)
